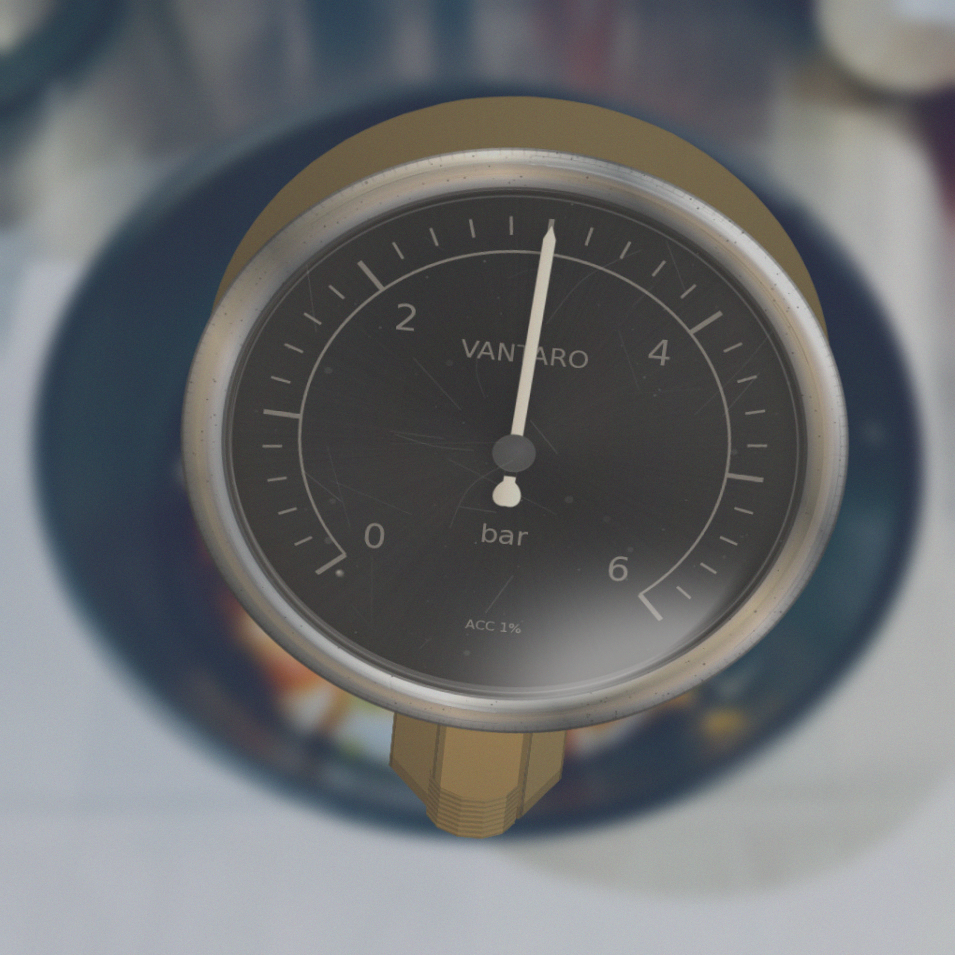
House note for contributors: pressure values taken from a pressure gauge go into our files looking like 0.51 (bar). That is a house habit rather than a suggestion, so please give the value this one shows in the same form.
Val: 3 (bar)
